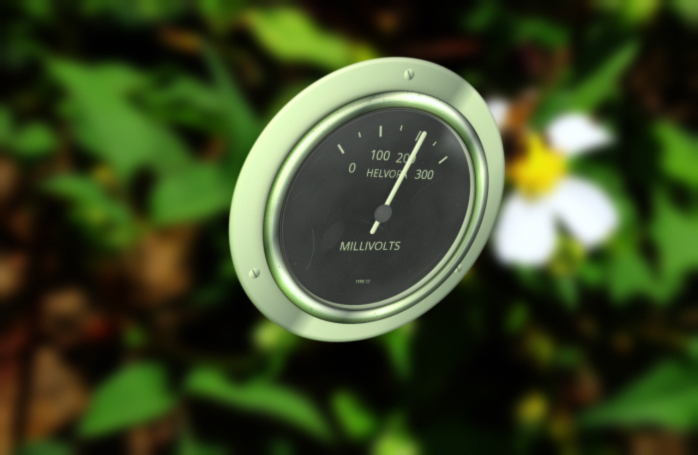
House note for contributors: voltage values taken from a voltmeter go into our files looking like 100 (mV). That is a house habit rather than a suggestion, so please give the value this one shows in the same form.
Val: 200 (mV)
